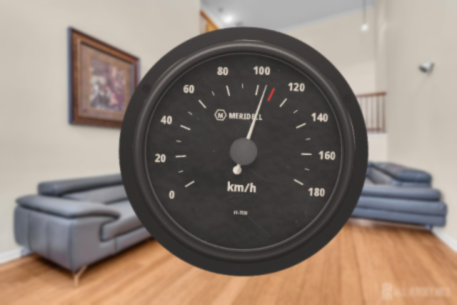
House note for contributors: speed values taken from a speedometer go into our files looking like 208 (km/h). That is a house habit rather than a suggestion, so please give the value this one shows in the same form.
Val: 105 (km/h)
